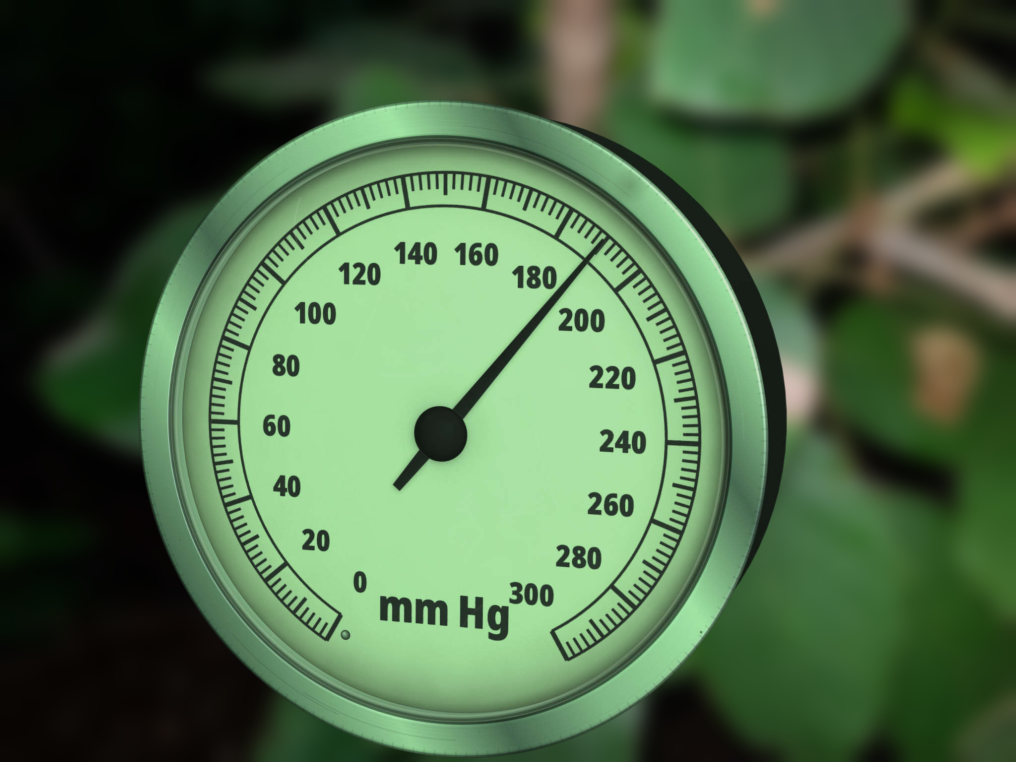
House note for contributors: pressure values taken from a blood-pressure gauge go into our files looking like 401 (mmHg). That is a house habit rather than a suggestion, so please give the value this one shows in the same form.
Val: 190 (mmHg)
